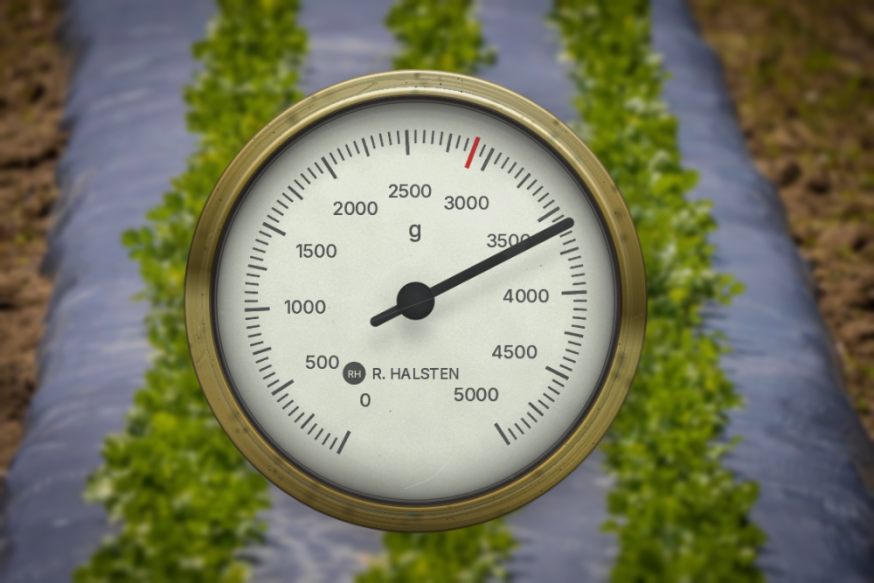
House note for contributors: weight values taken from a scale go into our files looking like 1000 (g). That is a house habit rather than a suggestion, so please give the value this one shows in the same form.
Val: 3600 (g)
